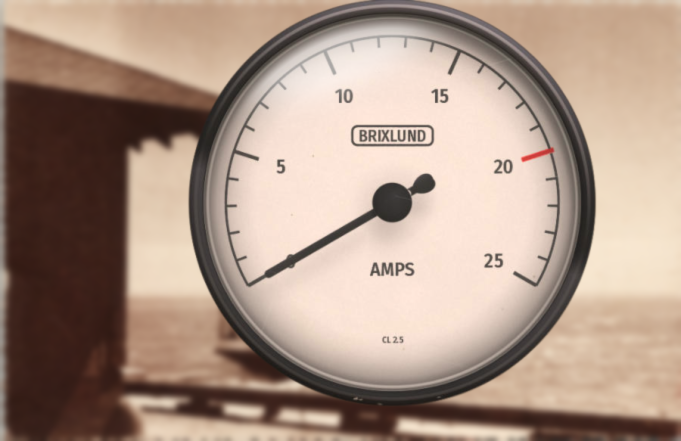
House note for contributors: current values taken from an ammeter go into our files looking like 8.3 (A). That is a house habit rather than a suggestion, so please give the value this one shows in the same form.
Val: 0 (A)
